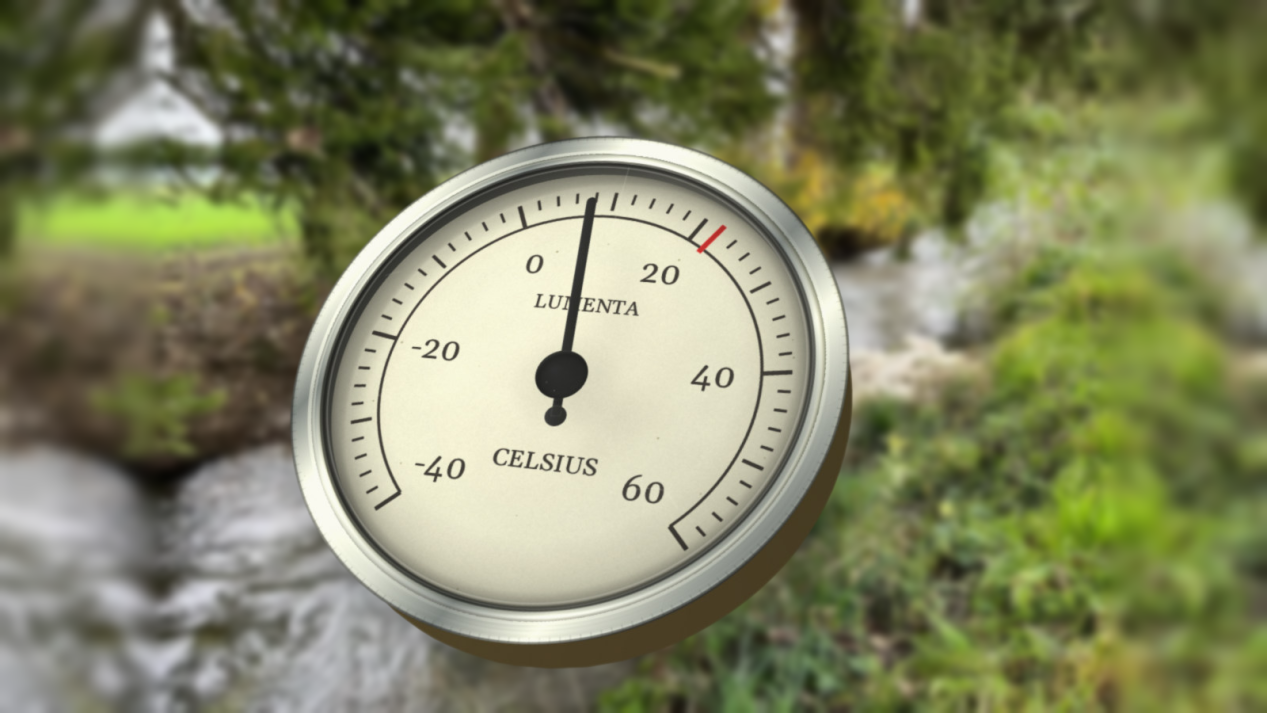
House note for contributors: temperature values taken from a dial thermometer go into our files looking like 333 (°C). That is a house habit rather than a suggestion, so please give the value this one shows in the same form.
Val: 8 (°C)
